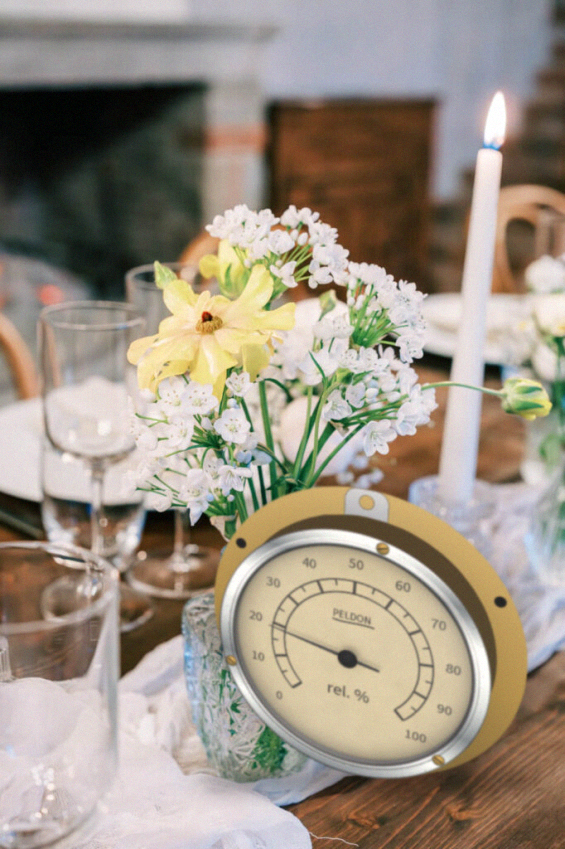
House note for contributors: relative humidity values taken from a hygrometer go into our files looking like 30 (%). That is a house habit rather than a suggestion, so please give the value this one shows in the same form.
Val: 20 (%)
